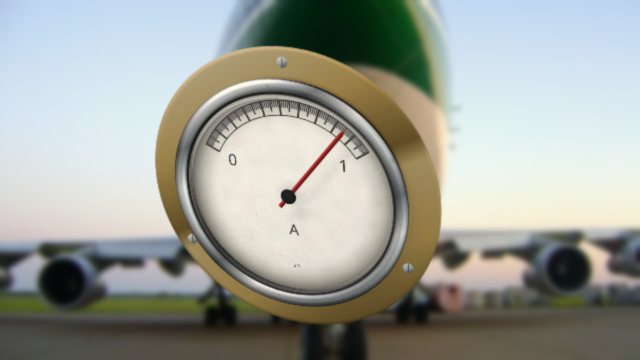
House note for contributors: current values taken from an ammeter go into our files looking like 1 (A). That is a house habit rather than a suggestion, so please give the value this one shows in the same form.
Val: 0.85 (A)
